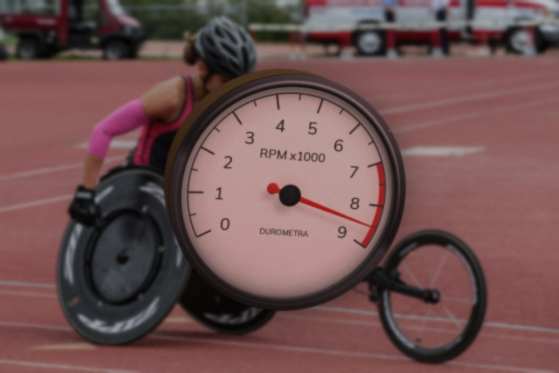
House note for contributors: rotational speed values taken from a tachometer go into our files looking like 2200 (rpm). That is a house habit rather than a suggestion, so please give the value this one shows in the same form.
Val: 8500 (rpm)
